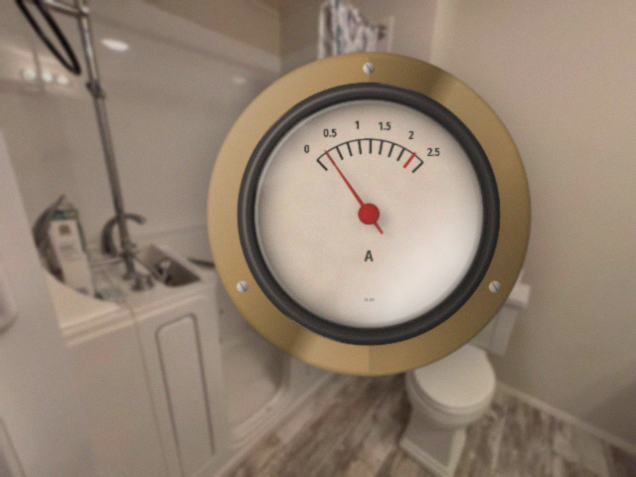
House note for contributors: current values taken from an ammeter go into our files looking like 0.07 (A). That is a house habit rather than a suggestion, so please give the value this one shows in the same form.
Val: 0.25 (A)
